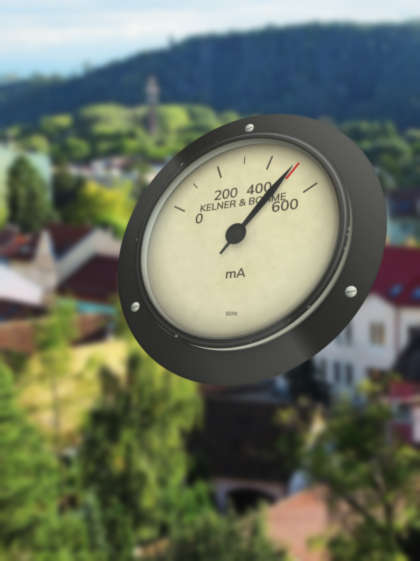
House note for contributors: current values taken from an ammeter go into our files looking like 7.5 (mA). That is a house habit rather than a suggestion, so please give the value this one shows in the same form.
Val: 500 (mA)
